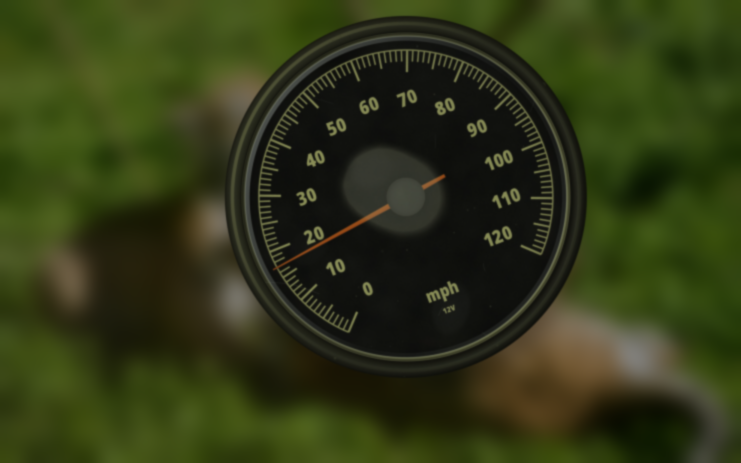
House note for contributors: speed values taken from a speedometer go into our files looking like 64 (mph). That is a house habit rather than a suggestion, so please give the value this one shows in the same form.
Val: 17 (mph)
